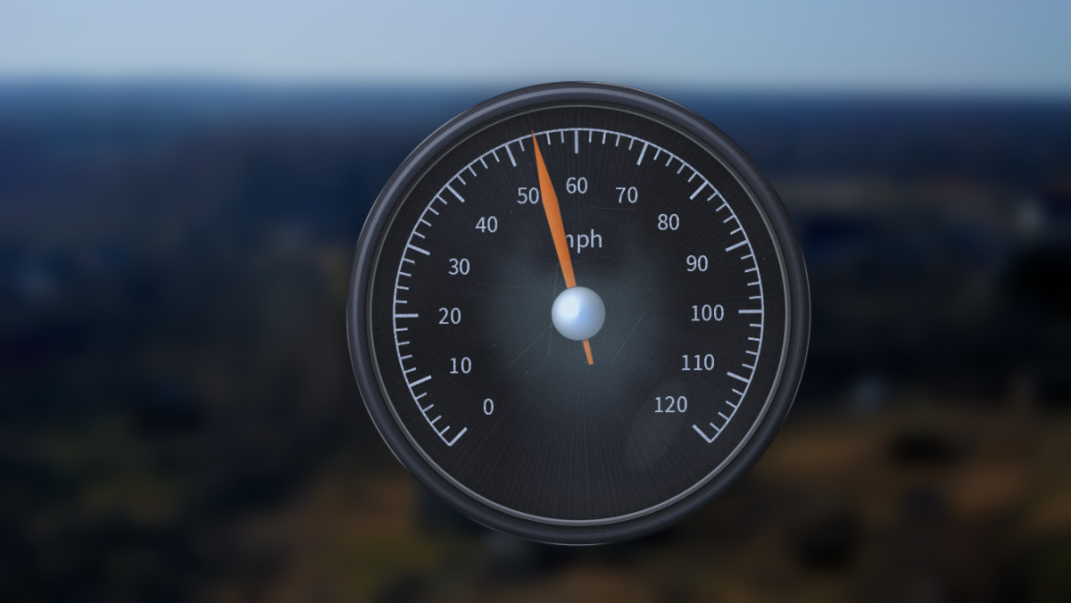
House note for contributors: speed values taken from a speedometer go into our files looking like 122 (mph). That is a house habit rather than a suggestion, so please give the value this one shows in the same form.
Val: 54 (mph)
